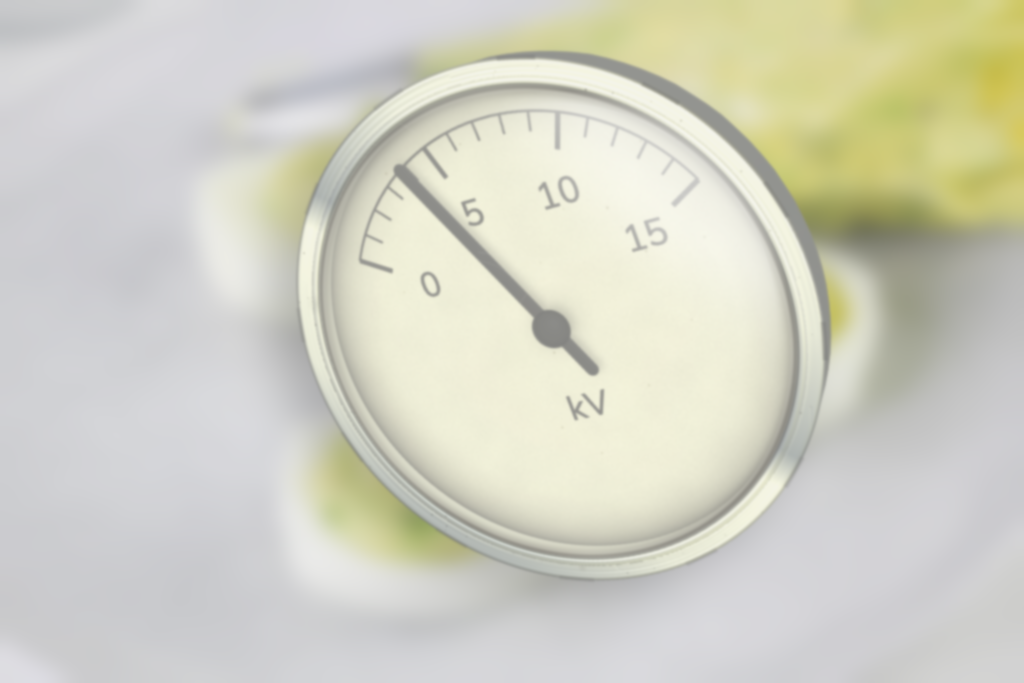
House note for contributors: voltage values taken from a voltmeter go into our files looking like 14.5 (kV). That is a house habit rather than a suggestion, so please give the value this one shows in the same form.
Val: 4 (kV)
